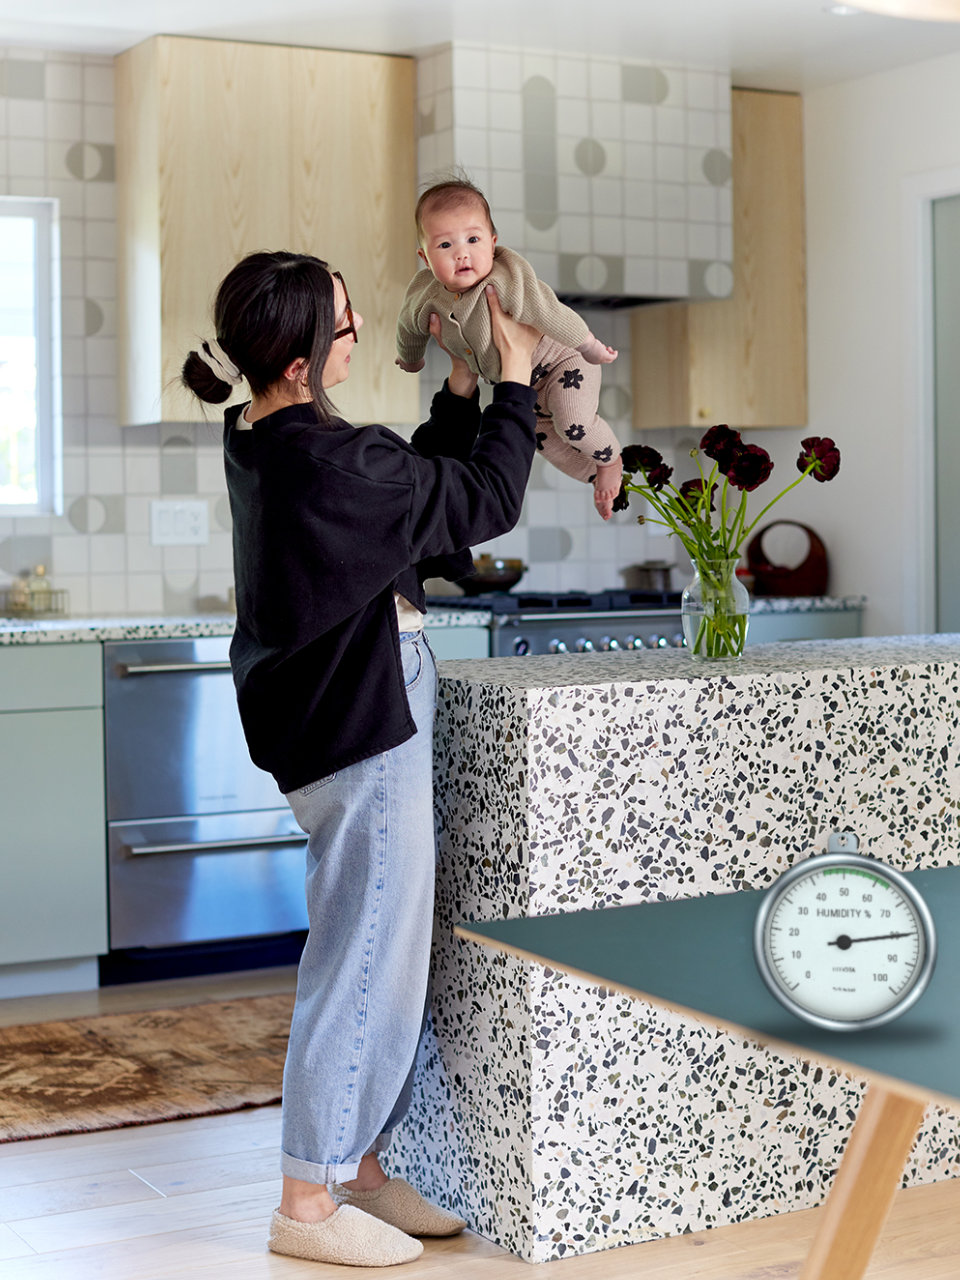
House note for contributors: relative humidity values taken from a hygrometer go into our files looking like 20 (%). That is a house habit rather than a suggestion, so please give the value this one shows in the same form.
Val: 80 (%)
